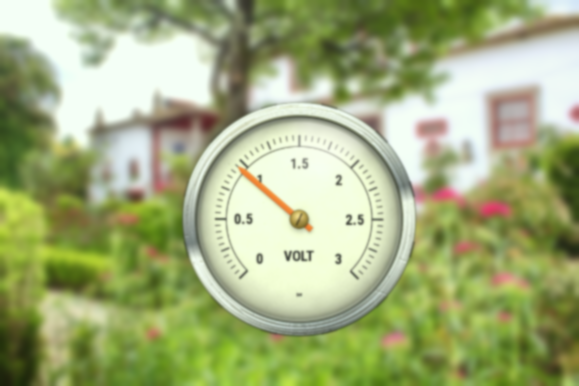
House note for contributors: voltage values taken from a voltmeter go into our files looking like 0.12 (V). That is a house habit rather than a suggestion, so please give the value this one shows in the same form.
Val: 0.95 (V)
